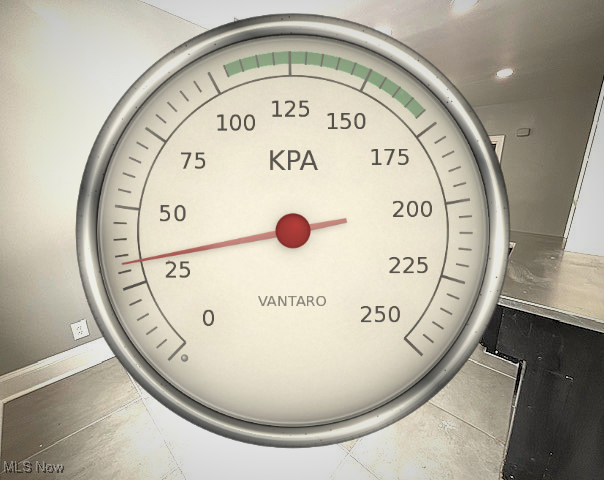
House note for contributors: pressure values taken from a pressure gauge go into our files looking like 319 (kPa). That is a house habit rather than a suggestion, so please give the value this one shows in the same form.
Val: 32.5 (kPa)
